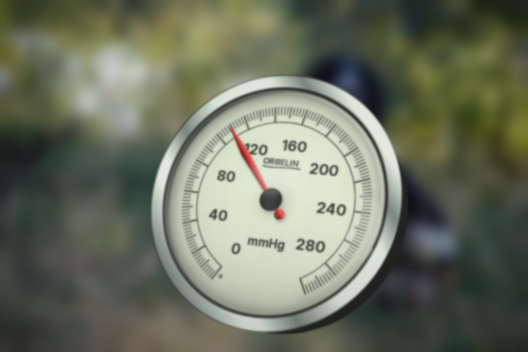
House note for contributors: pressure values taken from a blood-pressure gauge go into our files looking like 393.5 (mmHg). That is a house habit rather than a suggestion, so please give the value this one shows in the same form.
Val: 110 (mmHg)
